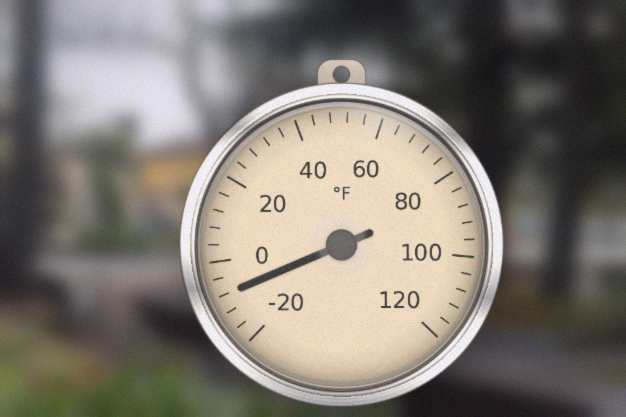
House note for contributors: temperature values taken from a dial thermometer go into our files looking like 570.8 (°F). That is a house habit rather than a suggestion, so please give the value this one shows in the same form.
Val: -8 (°F)
